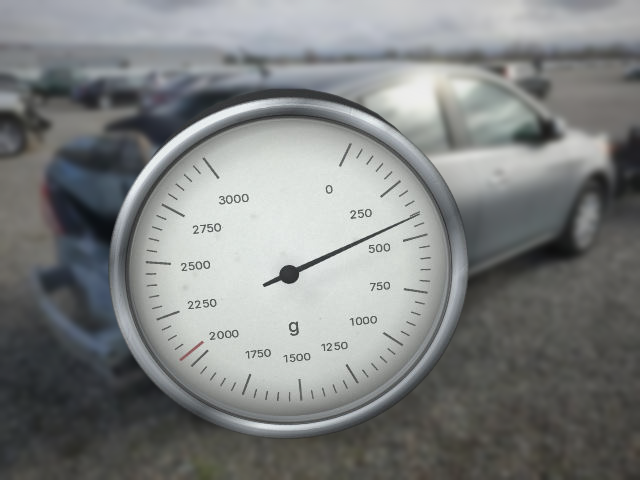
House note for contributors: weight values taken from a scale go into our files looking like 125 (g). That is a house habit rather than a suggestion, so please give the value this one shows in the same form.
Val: 400 (g)
